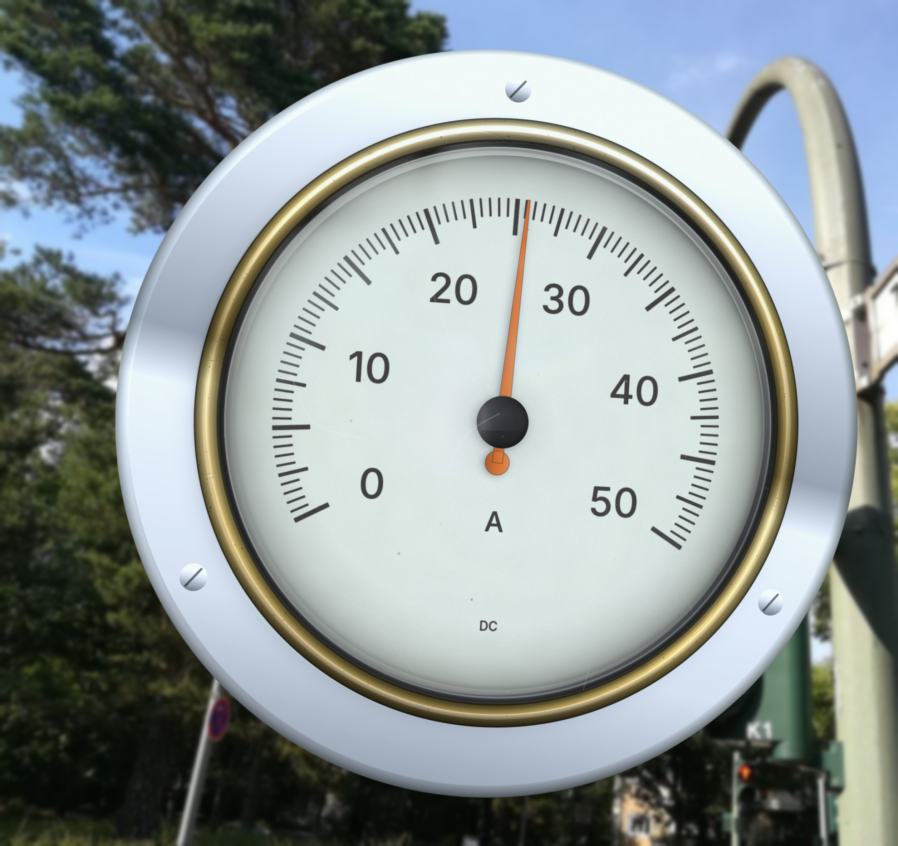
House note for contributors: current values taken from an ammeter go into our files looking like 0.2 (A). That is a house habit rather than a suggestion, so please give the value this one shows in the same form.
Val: 25.5 (A)
